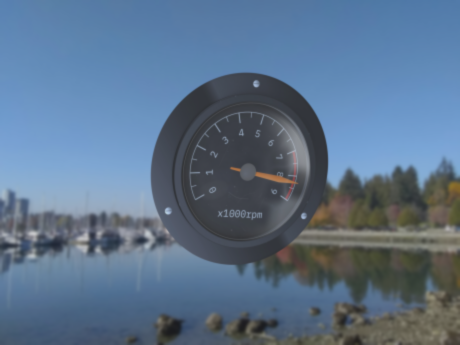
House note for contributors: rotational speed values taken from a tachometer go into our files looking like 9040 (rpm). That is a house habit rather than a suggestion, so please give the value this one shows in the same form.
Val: 8250 (rpm)
